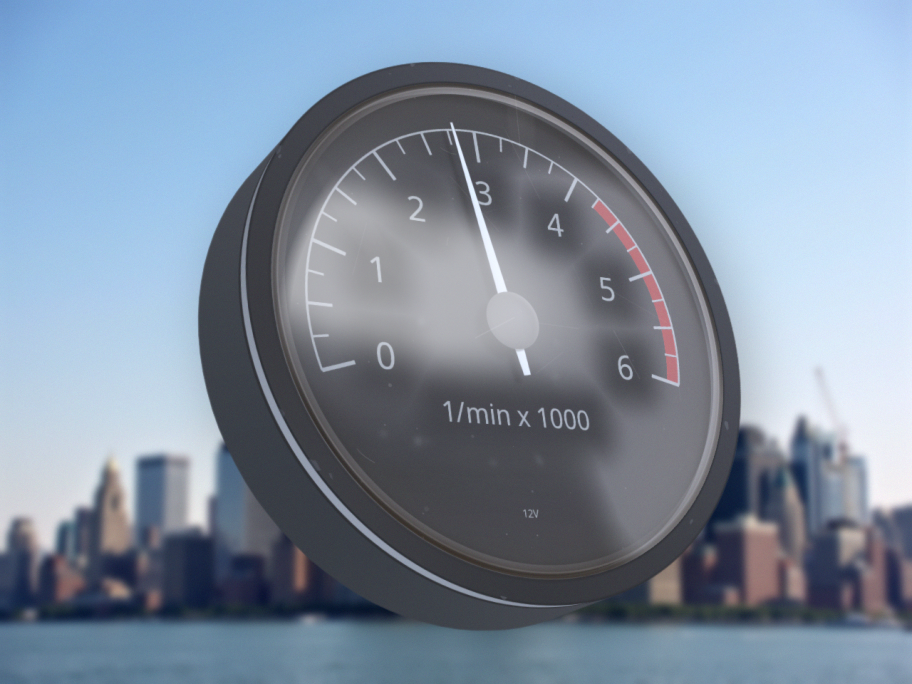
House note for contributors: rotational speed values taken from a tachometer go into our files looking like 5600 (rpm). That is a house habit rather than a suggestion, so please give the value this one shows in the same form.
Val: 2750 (rpm)
